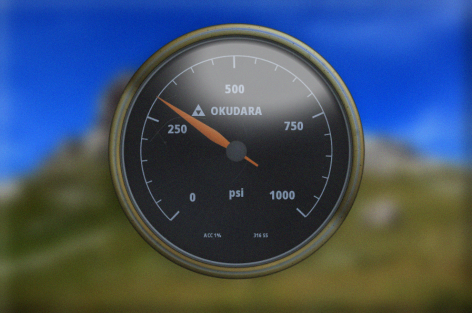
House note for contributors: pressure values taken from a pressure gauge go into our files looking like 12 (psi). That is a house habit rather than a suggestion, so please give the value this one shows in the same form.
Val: 300 (psi)
